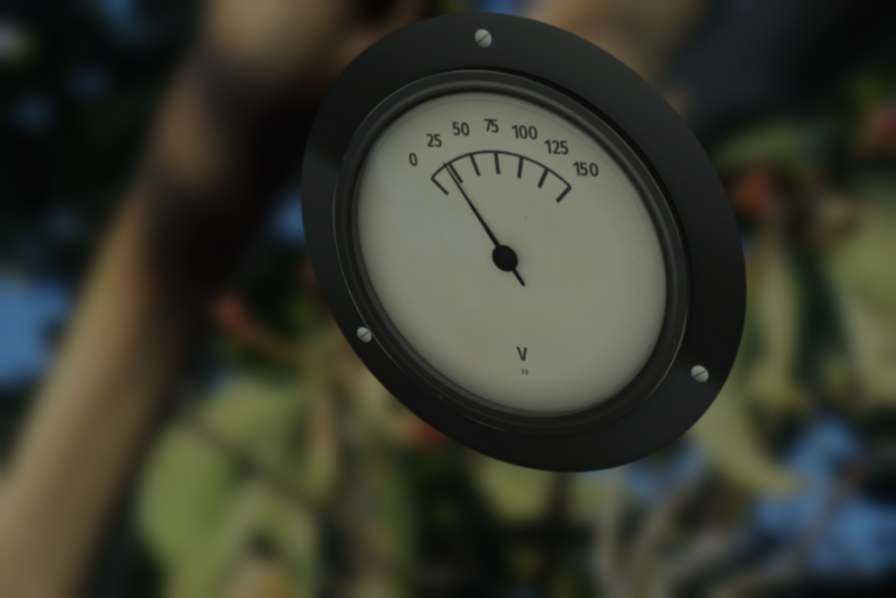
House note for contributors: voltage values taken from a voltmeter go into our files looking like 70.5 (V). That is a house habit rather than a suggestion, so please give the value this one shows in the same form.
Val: 25 (V)
